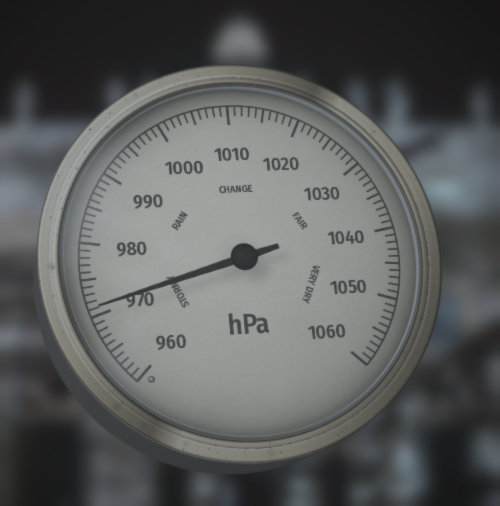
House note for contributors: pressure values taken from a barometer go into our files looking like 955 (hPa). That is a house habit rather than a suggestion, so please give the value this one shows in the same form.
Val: 971 (hPa)
